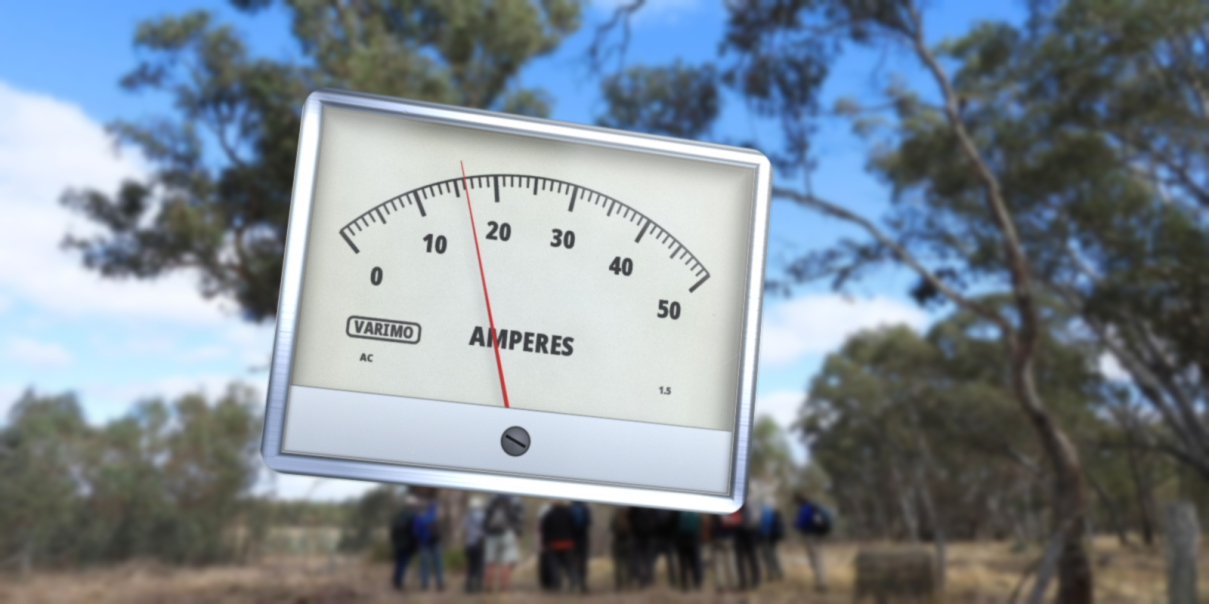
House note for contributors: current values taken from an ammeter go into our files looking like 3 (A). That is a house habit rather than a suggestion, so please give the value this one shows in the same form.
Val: 16 (A)
